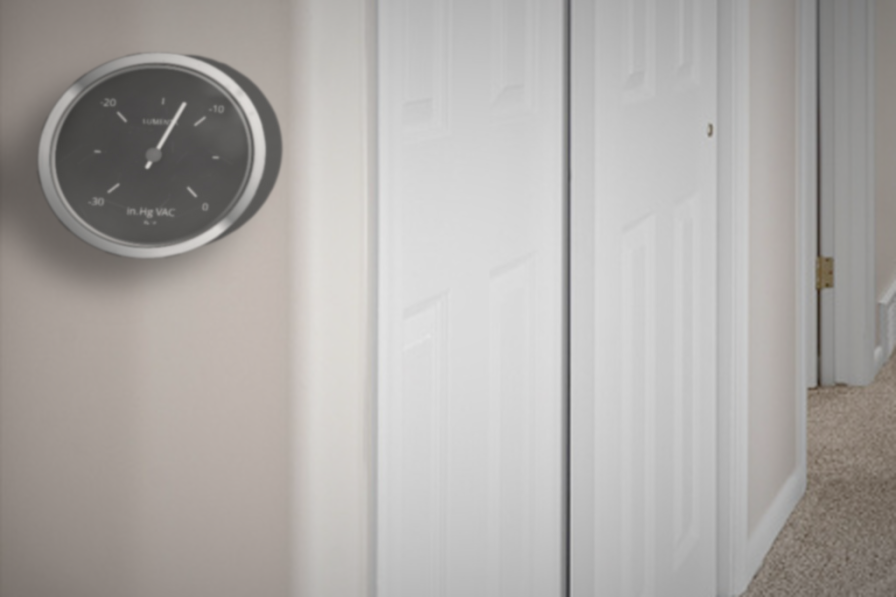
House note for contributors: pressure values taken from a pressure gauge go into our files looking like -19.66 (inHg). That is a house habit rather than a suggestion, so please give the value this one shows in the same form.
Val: -12.5 (inHg)
